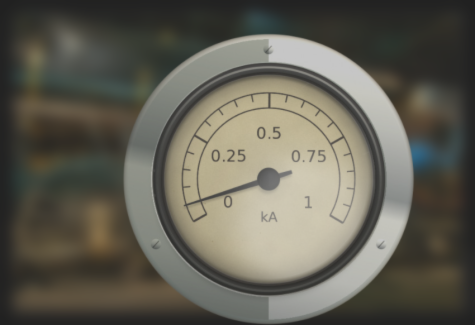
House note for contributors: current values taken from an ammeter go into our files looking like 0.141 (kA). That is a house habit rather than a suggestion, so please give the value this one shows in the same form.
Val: 0.05 (kA)
